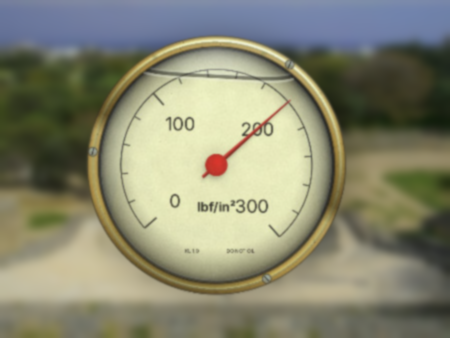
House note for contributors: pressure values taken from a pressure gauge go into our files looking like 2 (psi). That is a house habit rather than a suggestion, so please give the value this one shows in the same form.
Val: 200 (psi)
